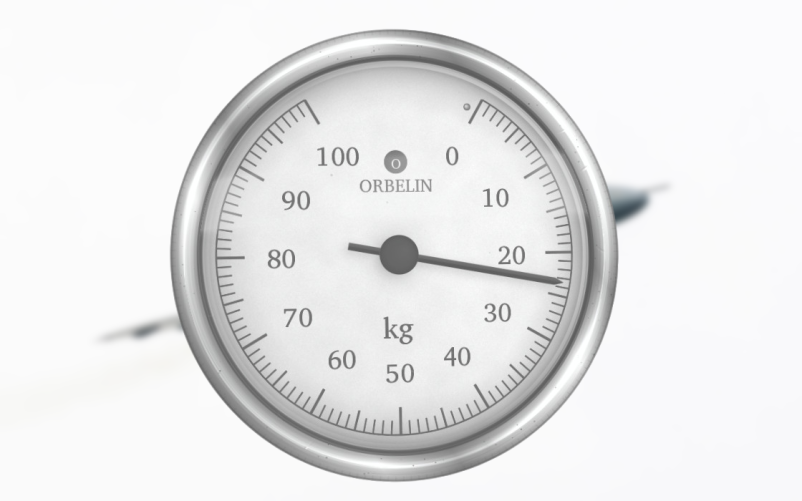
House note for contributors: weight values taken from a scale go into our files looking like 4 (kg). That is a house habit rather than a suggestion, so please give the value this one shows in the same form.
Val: 23.5 (kg)
